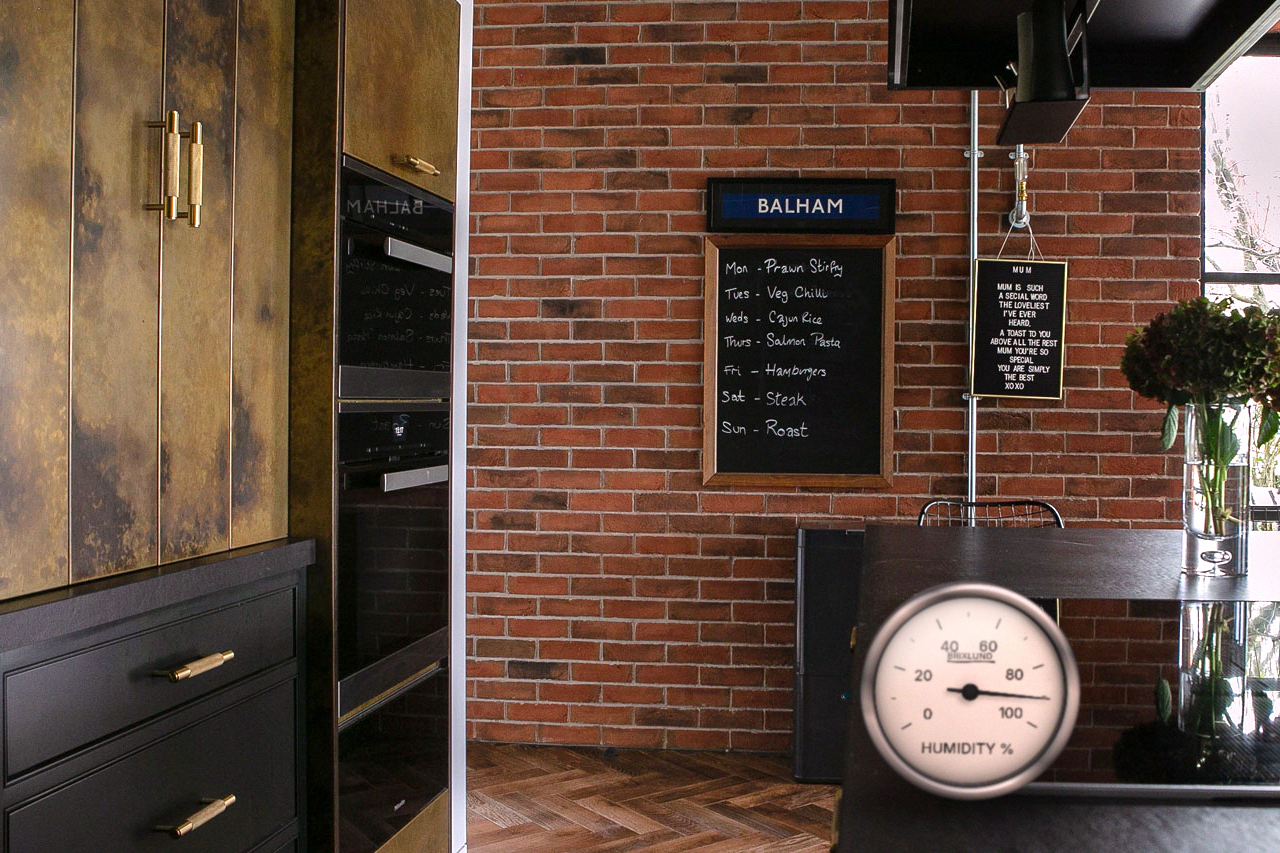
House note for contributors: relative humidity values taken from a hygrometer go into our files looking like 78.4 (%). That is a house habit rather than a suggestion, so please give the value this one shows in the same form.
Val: 90 (%)
